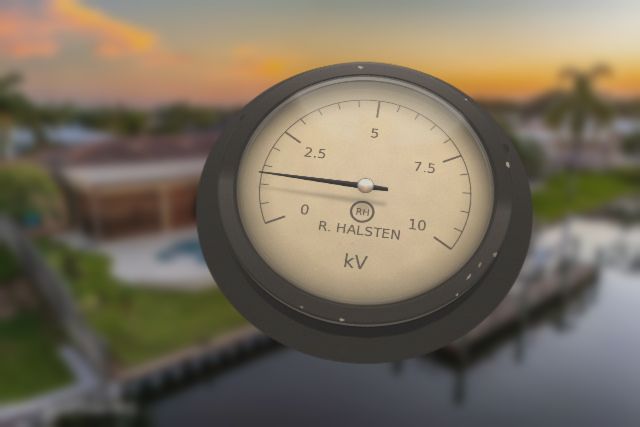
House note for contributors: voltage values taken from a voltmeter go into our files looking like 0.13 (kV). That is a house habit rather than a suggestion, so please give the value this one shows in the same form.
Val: 1.25 (kV)
